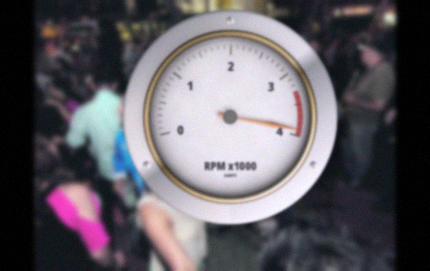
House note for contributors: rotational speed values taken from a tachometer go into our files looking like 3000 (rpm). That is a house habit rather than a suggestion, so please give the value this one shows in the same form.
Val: 3900 (rpm)
